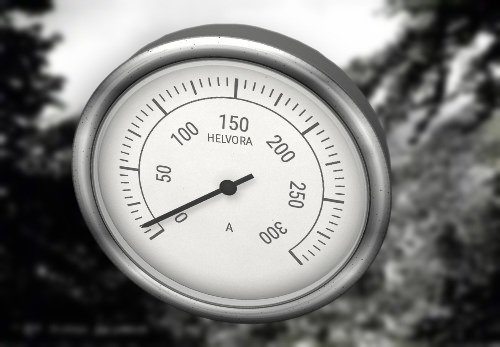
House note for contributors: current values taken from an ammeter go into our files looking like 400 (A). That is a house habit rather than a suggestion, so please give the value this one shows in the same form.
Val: 10 (A)
